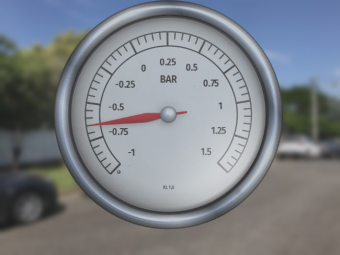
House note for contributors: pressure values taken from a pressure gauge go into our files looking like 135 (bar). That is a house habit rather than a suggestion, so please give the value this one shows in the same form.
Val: -0.65 (bar)
